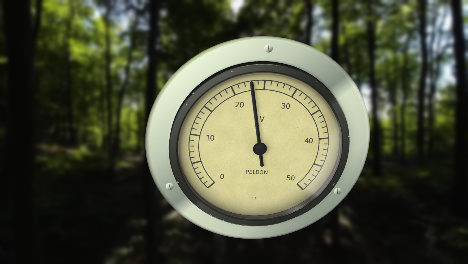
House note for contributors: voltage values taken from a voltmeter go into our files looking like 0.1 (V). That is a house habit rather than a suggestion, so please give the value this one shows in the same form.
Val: 23 (V)
